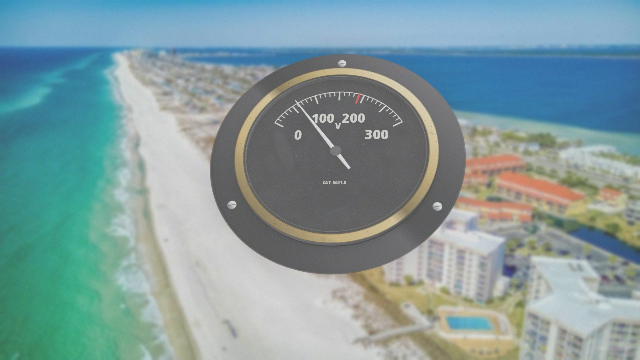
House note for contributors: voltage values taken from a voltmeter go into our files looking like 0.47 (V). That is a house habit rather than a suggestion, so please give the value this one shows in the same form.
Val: 60 (V)
